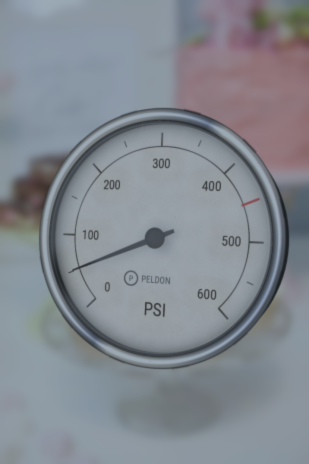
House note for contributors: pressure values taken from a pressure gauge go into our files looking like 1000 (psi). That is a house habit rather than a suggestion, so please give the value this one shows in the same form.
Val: 50 (psi)
